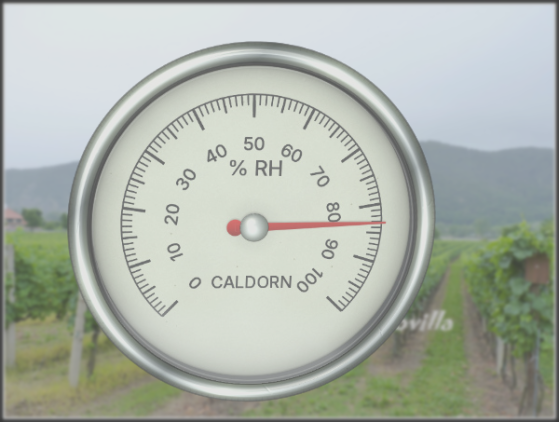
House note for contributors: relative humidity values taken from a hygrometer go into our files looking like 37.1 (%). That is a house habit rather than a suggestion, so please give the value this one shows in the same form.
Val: 83 (%)
